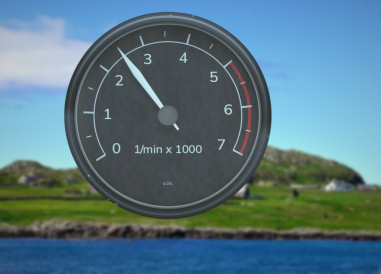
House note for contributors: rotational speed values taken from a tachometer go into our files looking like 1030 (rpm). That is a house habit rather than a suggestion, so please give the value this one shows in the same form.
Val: 2500 (rpm)
